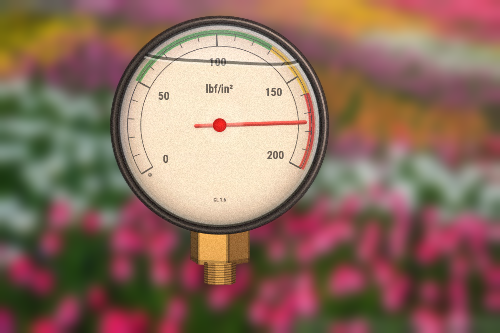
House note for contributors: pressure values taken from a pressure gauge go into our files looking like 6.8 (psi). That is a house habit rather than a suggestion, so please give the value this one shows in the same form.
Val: 175 (psi)
